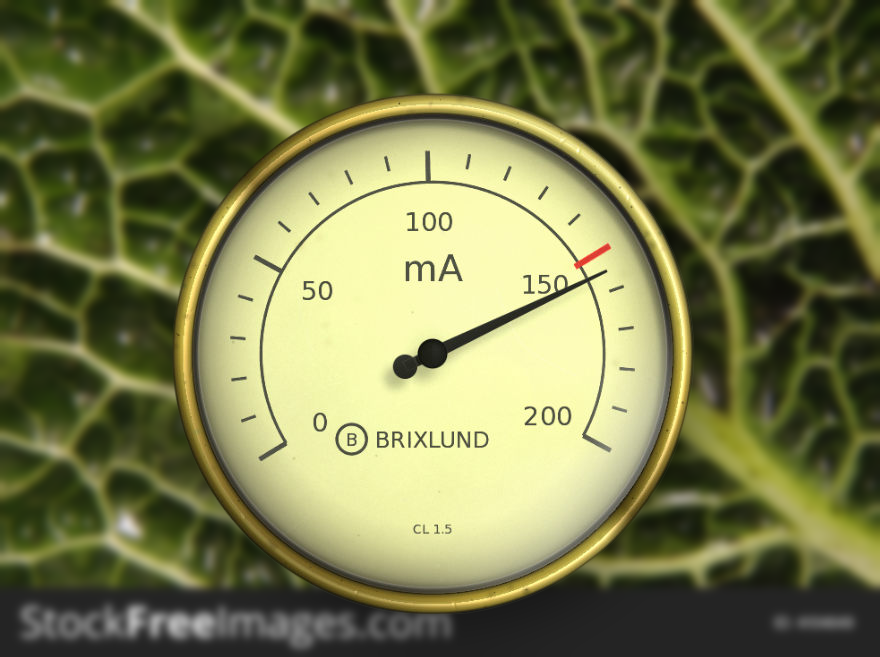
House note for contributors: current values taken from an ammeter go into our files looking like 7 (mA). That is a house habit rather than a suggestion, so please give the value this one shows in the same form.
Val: 155 (mA)
